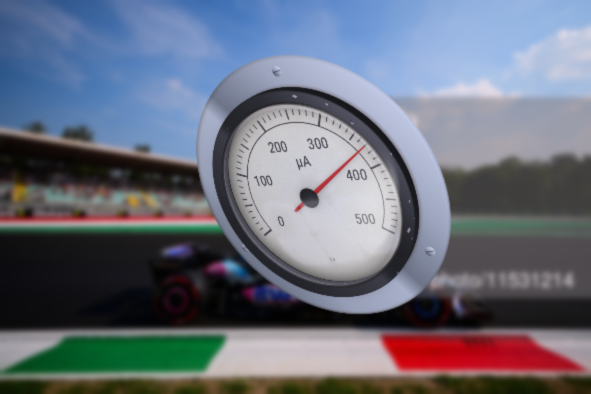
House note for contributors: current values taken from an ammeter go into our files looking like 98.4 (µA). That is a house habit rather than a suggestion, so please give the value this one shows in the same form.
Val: 370 (µA)
